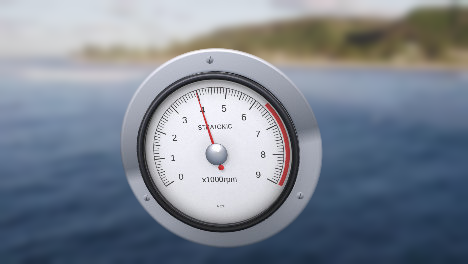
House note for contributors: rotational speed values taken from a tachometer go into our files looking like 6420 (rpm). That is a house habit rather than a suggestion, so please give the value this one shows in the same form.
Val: 4000 (rpm)
